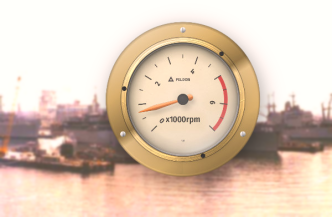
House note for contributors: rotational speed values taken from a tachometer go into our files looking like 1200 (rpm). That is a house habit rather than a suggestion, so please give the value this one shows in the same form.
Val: 750 (rpm)
